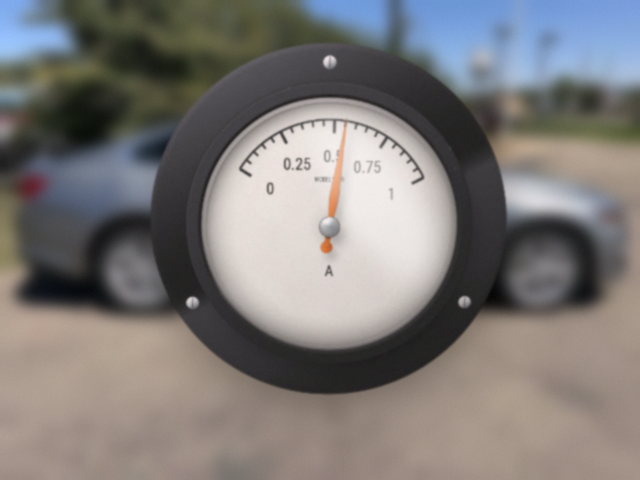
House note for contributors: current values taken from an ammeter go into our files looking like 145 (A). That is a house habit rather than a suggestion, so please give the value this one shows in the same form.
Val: 0.55 (A)
